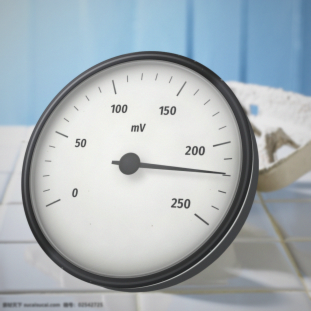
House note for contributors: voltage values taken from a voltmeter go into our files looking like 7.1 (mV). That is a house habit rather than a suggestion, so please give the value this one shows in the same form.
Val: 220 (mV)
